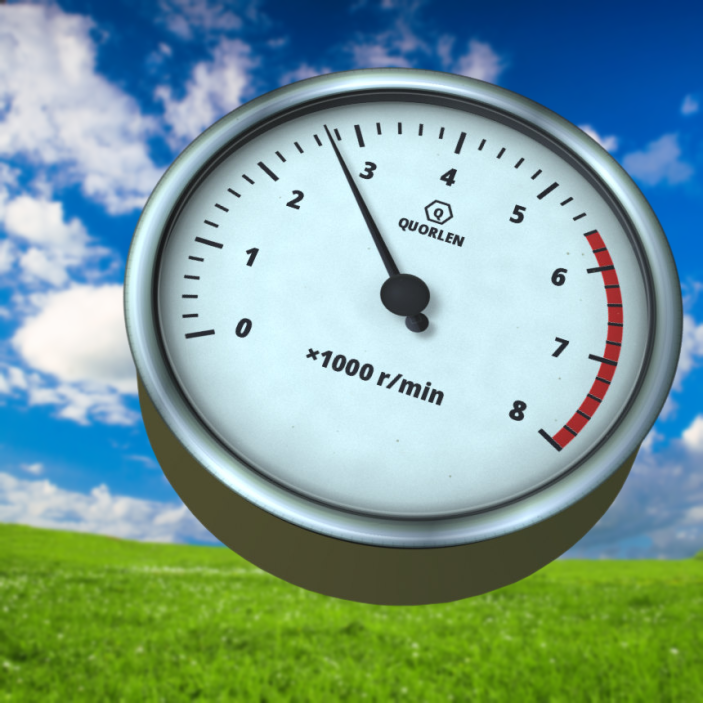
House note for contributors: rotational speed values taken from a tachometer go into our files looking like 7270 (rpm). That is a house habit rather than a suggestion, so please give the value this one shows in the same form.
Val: 2700 (rpm)
